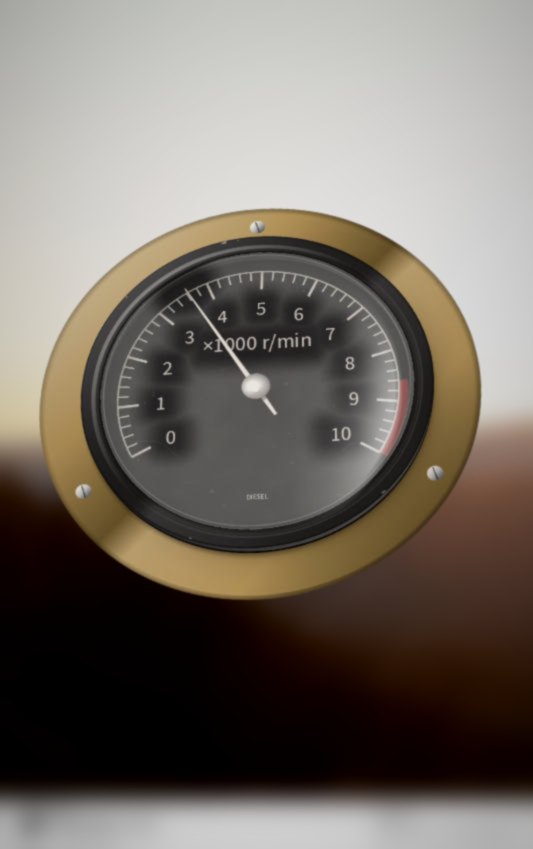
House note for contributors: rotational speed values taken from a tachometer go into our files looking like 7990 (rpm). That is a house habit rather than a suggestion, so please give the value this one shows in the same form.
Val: 3600 (rpm)
